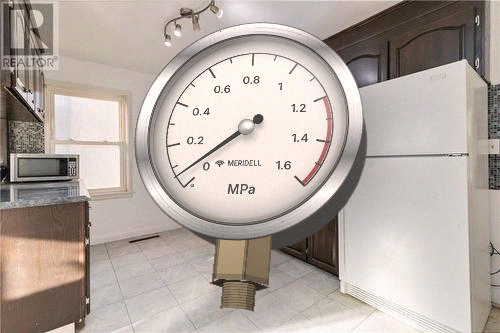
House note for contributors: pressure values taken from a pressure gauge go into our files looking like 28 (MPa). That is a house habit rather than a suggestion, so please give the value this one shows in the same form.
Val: 0.05 (MPa)
